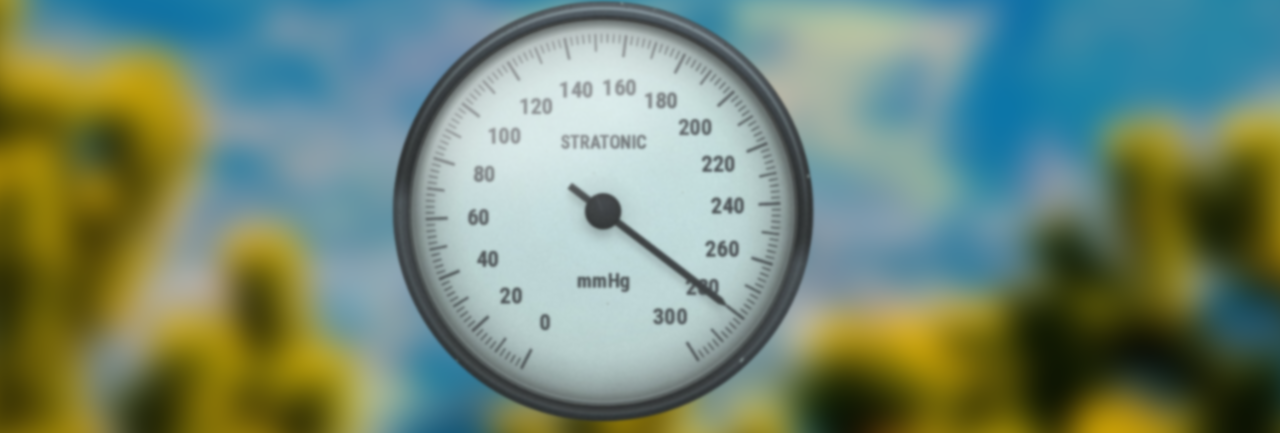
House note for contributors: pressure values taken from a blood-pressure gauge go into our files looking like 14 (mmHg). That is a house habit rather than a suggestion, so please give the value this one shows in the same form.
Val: 280 (mmHg)
